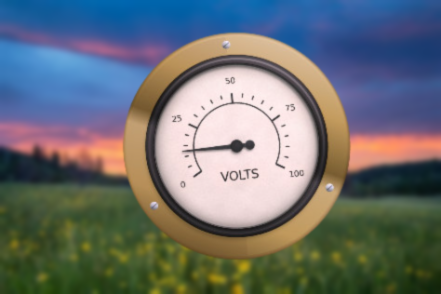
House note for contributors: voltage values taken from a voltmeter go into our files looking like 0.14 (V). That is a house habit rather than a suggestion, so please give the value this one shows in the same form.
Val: 12.5 (V)
